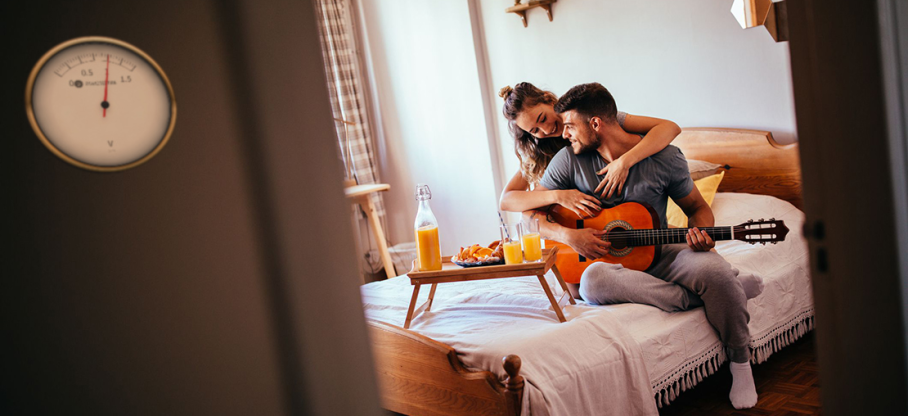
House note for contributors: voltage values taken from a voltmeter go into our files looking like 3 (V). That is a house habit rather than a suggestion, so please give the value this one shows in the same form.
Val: 1 (V)
